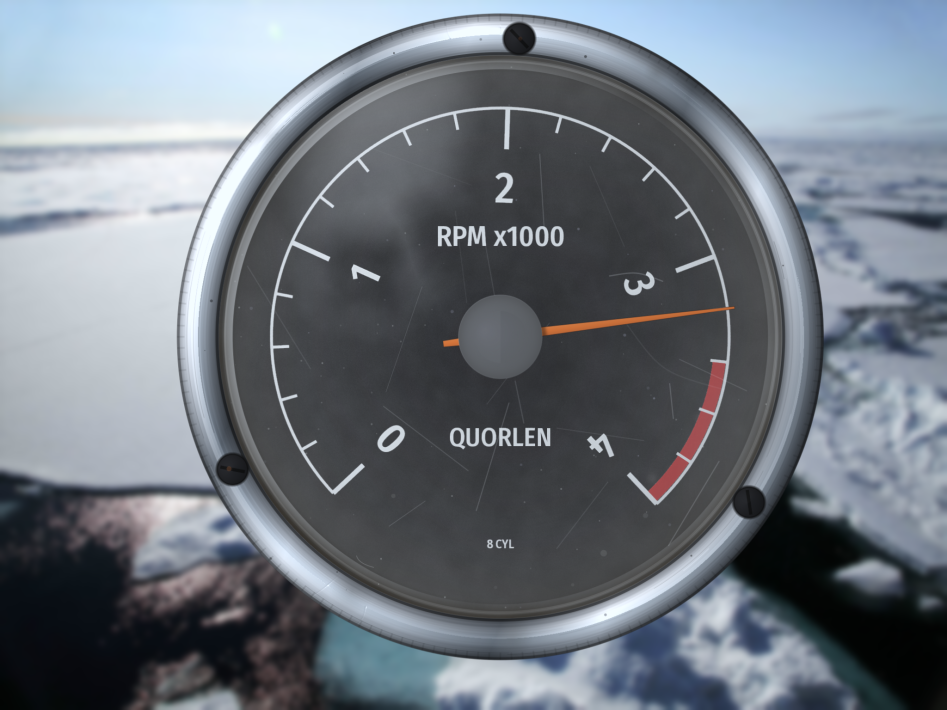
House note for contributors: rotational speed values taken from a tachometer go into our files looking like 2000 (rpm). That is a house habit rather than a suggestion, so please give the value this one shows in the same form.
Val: 3200 (rpm)
